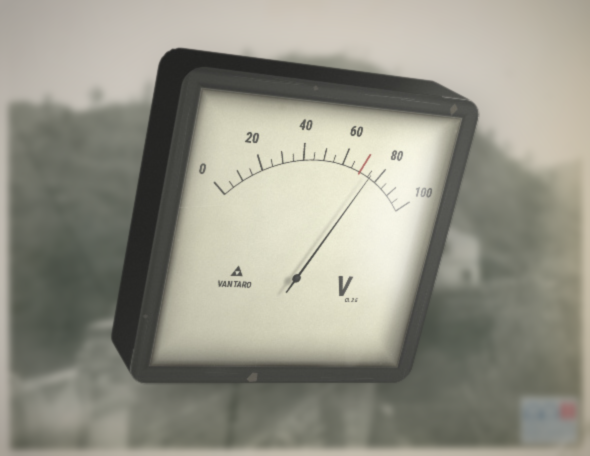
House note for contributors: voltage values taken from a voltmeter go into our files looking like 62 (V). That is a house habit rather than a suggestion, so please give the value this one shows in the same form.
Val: 75 (V)
